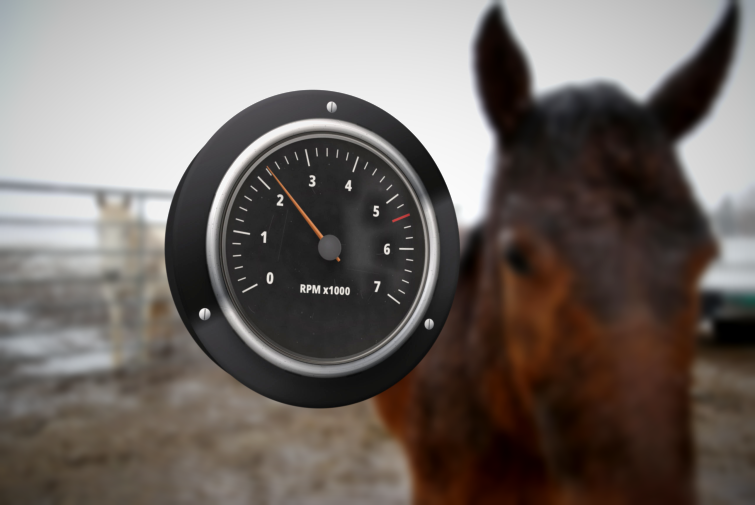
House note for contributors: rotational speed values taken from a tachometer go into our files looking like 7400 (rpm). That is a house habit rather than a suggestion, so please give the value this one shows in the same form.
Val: 2200 (rpm)
